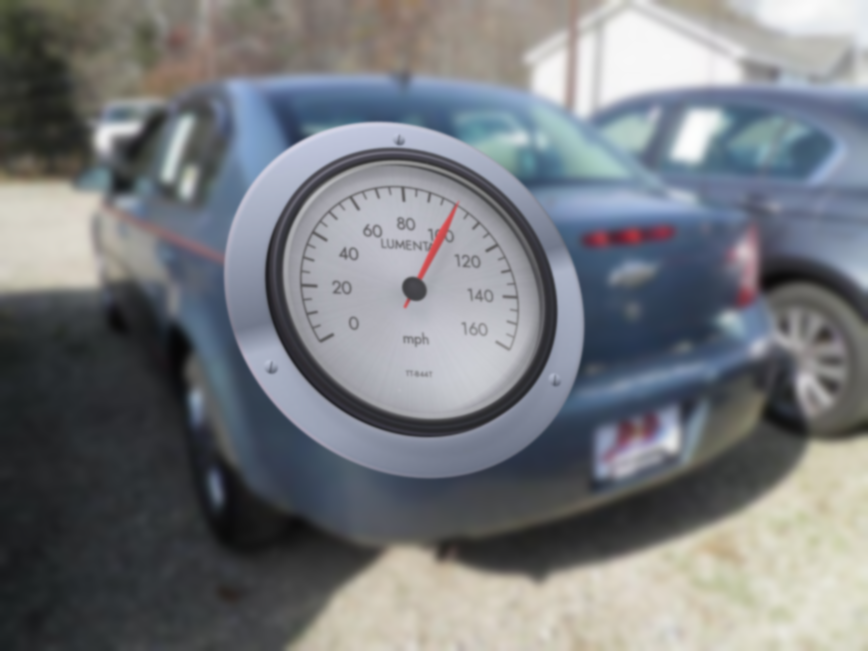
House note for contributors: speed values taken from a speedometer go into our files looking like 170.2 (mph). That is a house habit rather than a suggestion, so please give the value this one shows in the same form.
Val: 100 (mph)
